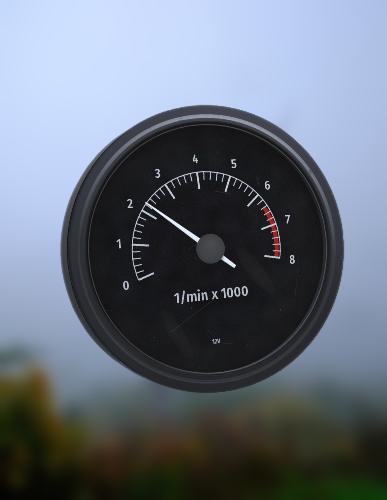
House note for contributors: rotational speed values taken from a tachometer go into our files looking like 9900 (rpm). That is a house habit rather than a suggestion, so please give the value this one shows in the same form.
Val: 2200 (rpm)
